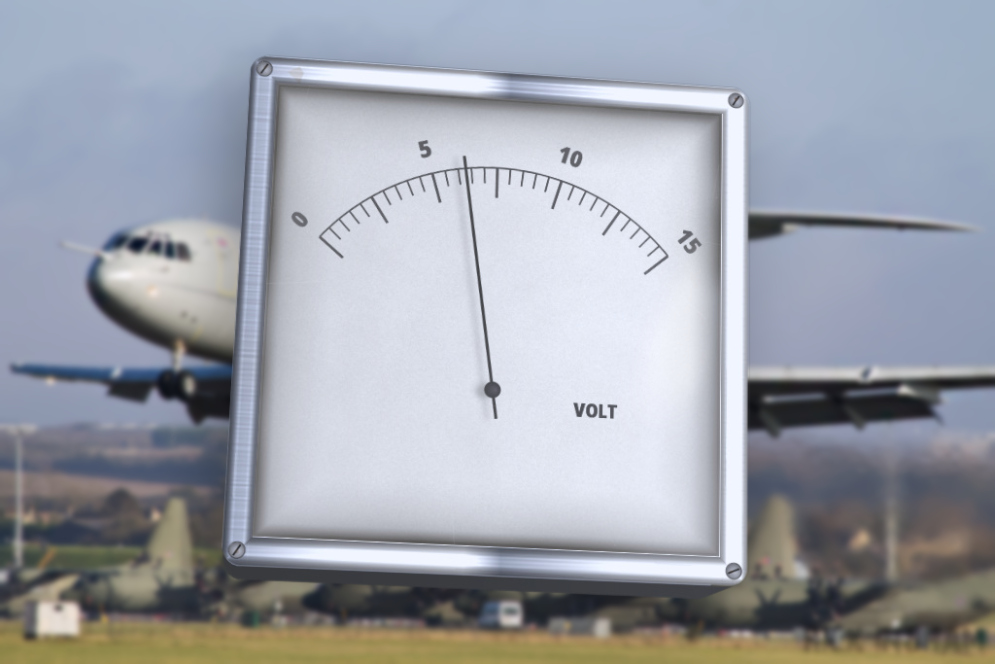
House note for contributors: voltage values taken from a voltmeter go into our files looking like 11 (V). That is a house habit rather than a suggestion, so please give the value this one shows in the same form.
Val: 6.25 (V)
